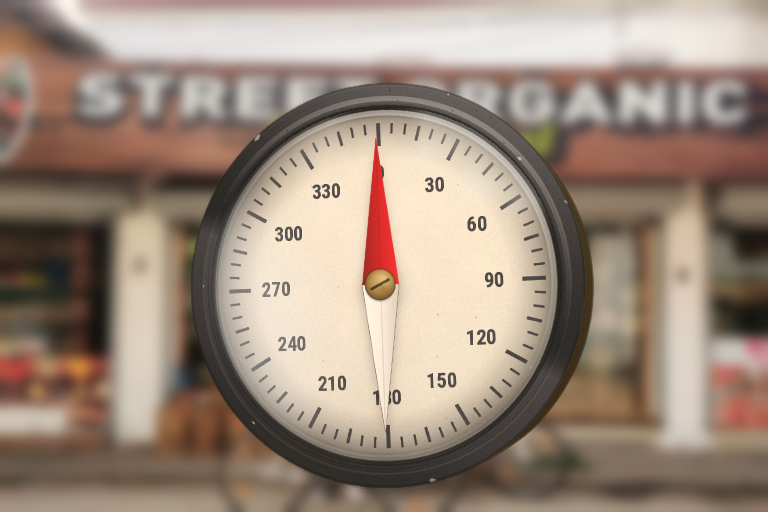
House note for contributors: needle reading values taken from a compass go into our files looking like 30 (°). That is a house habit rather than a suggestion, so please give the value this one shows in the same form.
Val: 0 (°)
